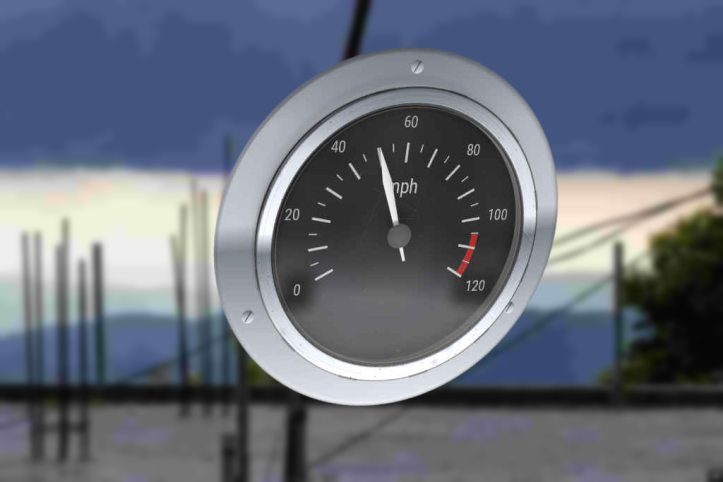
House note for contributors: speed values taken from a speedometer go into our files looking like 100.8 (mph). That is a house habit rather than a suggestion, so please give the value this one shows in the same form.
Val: 50 (mph)
